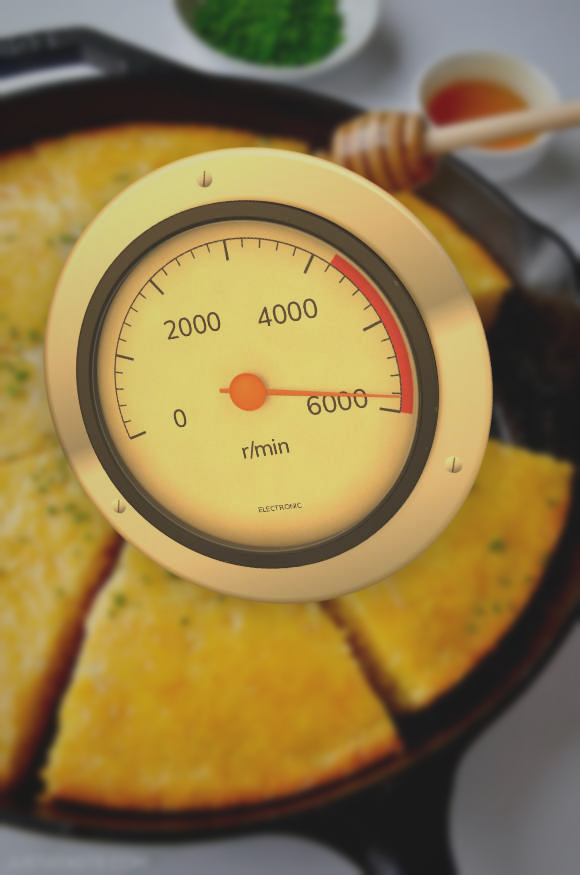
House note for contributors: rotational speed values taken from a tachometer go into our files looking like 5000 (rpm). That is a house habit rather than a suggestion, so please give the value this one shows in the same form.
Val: 5800 (rpm)
